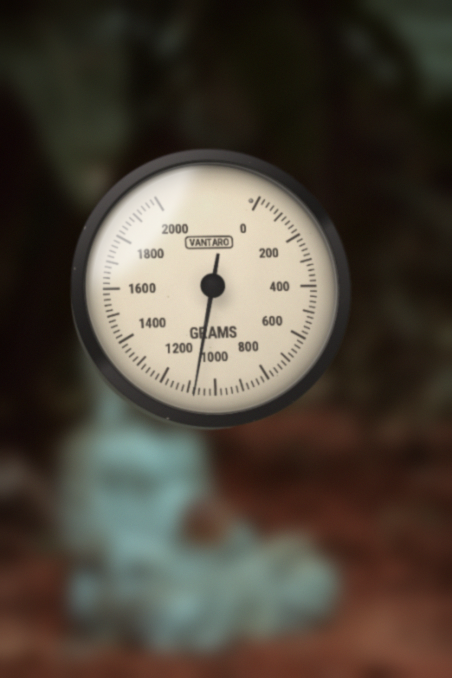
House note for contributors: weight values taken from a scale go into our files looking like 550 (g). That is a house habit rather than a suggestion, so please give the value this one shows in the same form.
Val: 1080 (g)
